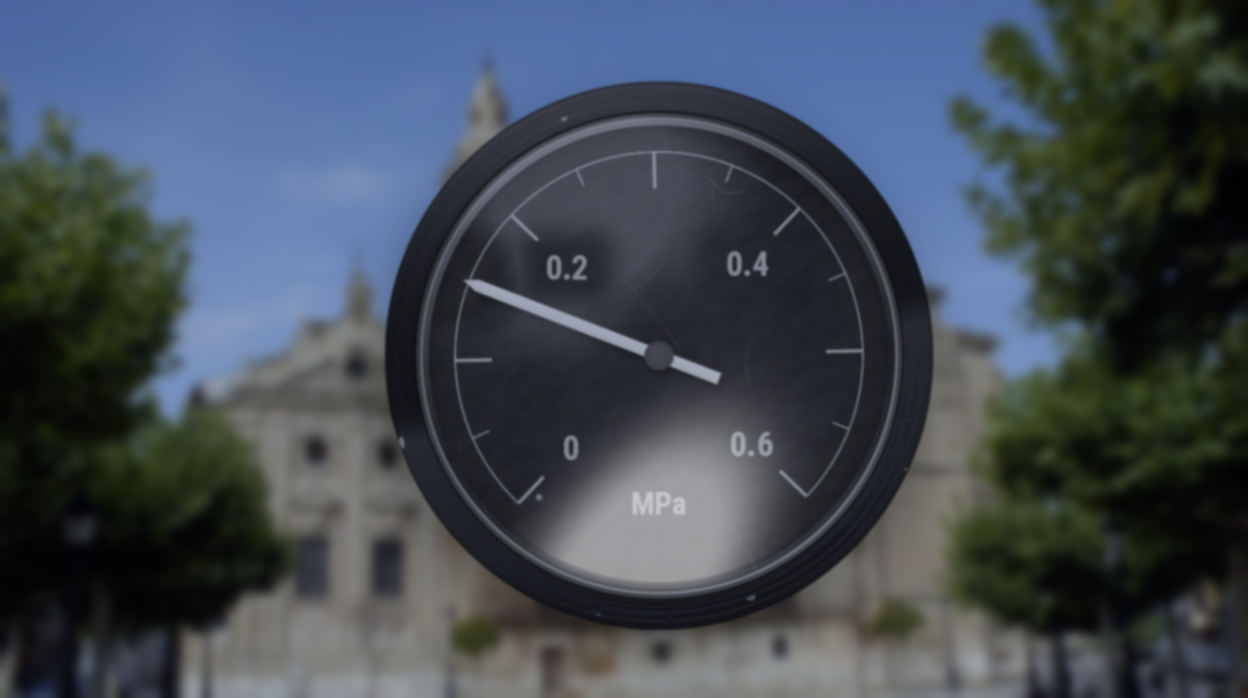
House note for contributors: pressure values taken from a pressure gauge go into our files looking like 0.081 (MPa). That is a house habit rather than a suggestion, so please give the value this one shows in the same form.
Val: 0.15 (MPa)
